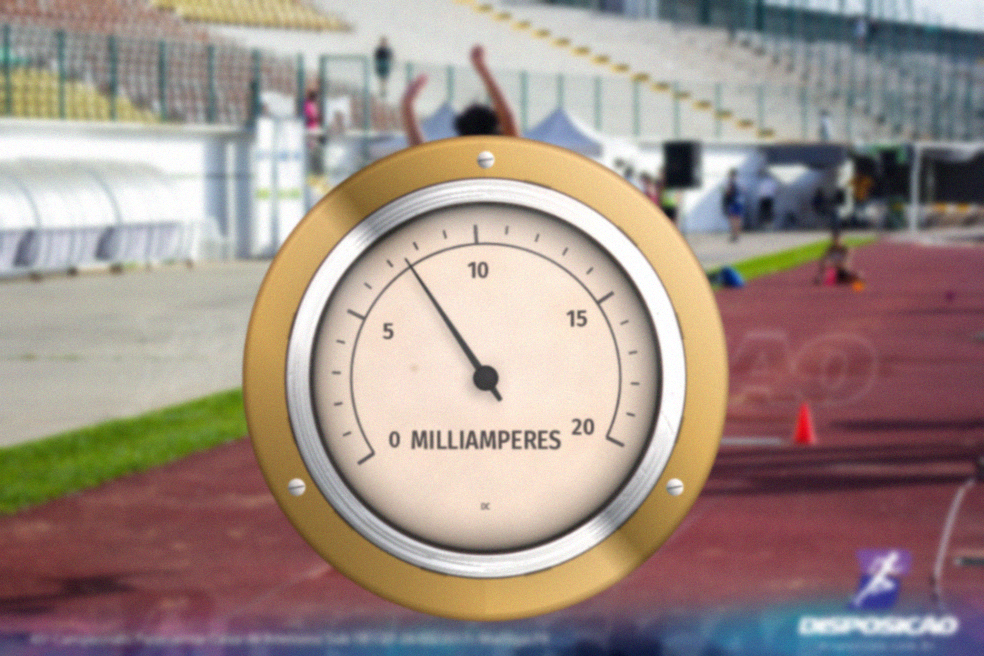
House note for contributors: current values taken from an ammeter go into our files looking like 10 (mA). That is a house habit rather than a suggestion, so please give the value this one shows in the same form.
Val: 7.5 (mA)
